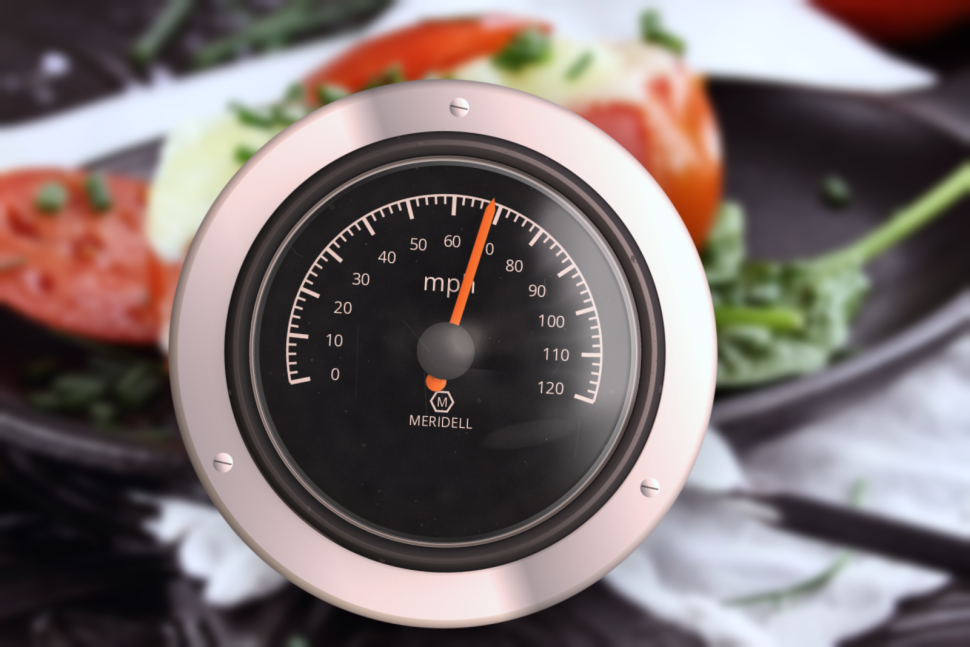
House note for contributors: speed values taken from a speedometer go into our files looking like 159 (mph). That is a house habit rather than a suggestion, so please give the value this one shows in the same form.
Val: 68 (mph)
